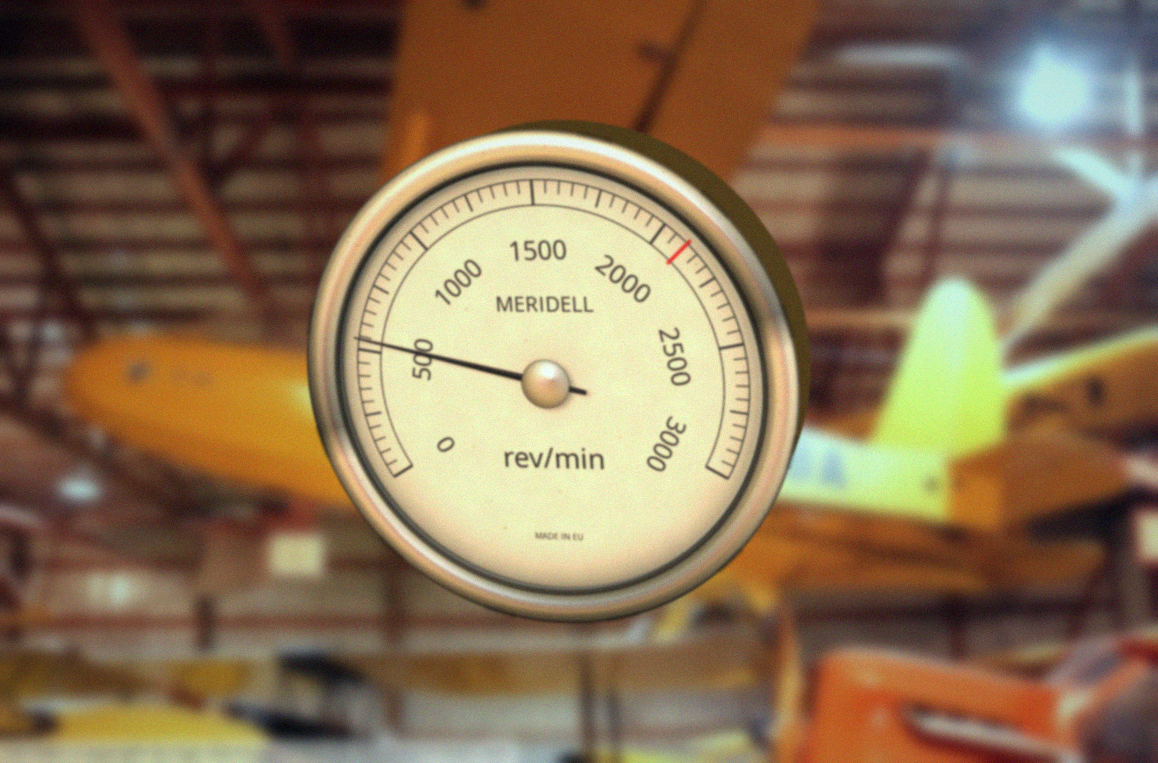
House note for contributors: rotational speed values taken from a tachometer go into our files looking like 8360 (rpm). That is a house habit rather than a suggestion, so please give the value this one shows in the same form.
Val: 550 (rpm)
